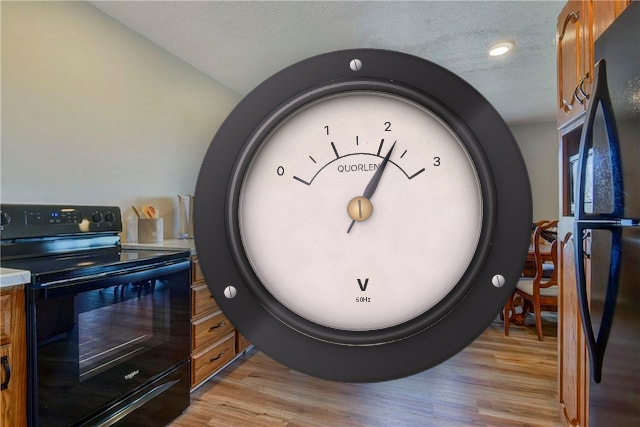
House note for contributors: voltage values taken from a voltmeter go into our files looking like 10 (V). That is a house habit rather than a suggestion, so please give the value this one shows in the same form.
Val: 2.25 (V)
